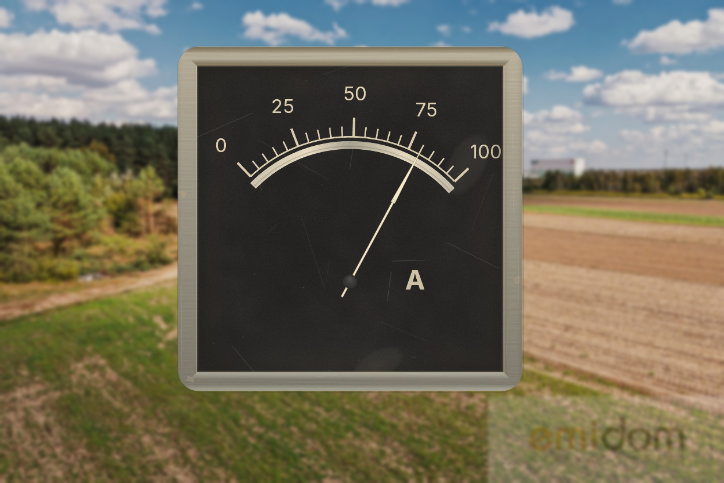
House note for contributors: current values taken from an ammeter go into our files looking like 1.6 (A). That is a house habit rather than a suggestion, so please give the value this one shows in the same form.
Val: 80 (A)
